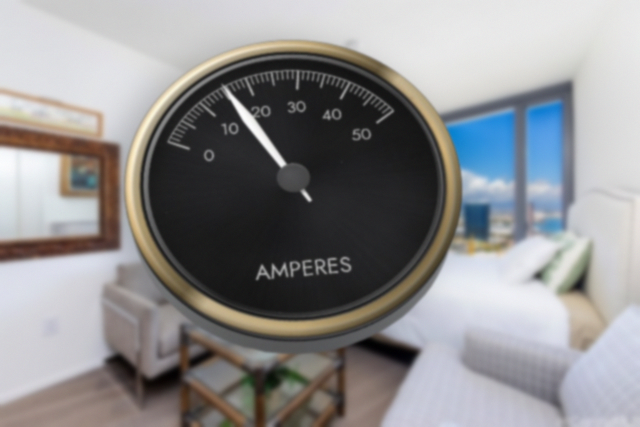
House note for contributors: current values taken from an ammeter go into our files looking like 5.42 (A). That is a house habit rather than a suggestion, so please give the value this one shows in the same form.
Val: 15 (A)
